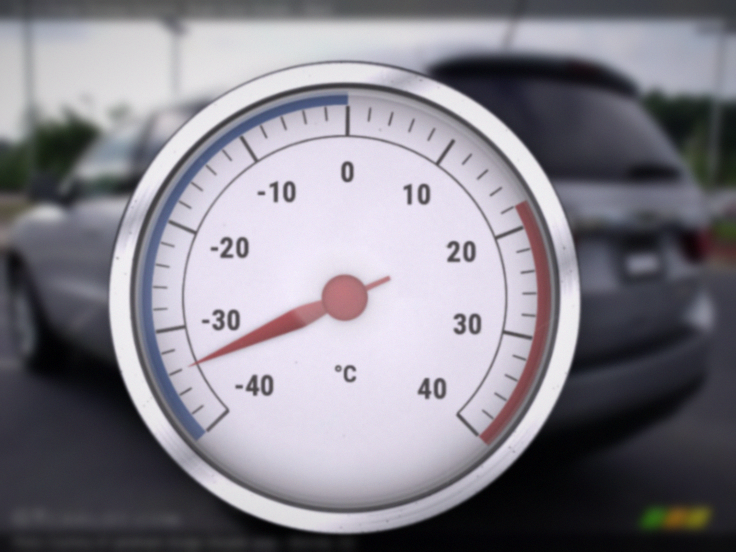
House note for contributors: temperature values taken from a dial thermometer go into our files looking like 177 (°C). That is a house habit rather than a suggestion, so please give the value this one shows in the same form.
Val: -34 (°C)
